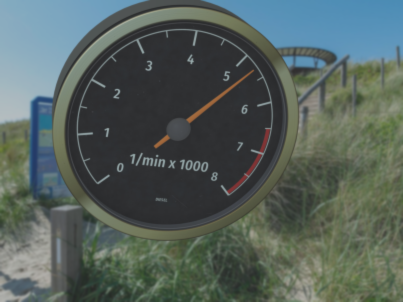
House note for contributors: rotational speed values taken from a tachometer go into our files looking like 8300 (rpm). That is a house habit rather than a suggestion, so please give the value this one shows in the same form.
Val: 5250 (rpm)
